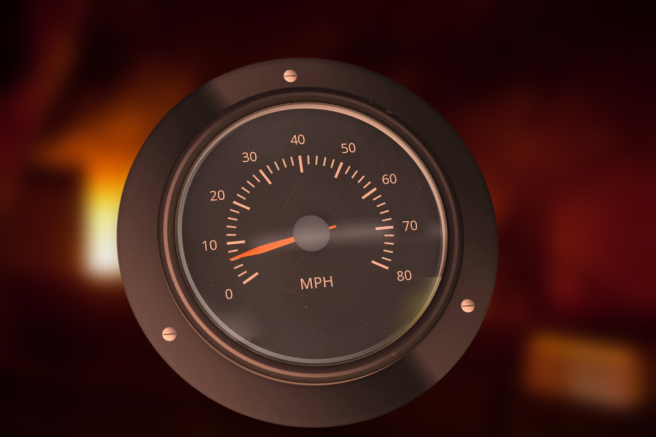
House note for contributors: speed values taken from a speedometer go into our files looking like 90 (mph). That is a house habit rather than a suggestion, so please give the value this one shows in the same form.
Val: 6 (mph)
